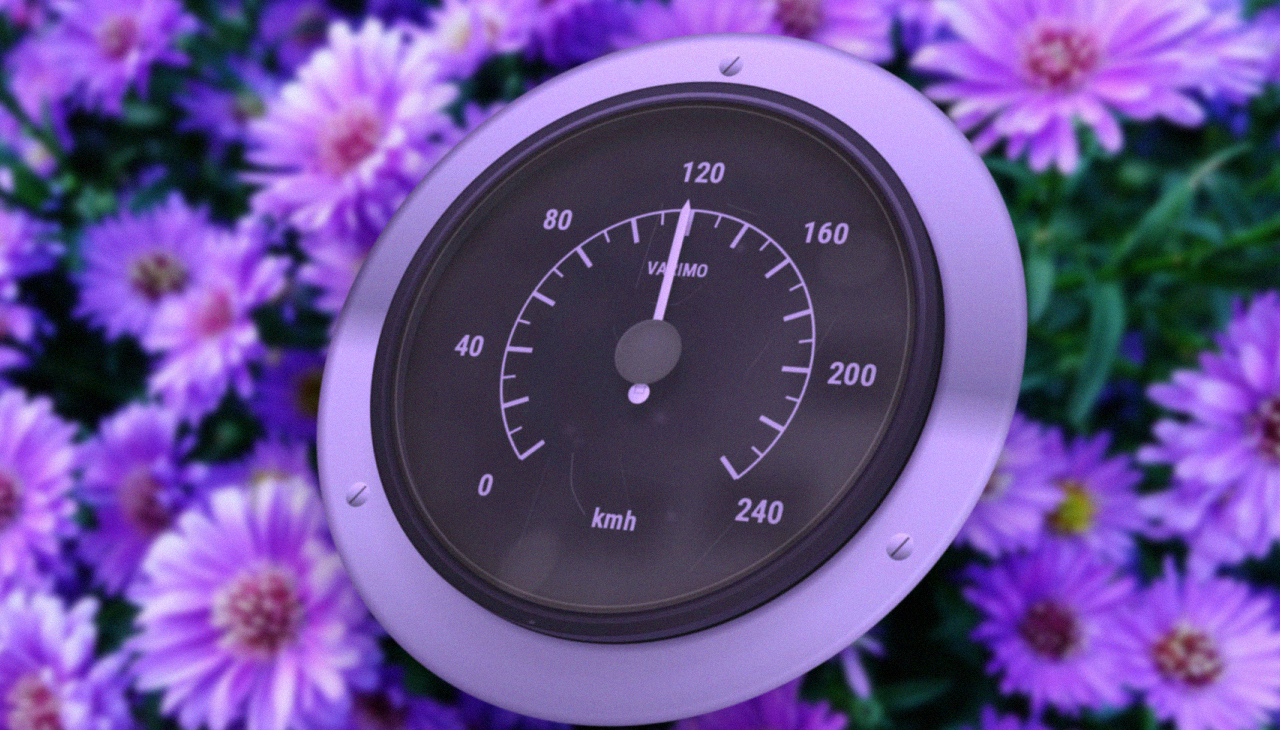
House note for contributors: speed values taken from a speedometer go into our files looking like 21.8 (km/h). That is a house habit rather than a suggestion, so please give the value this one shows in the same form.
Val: 120 (km/h)
